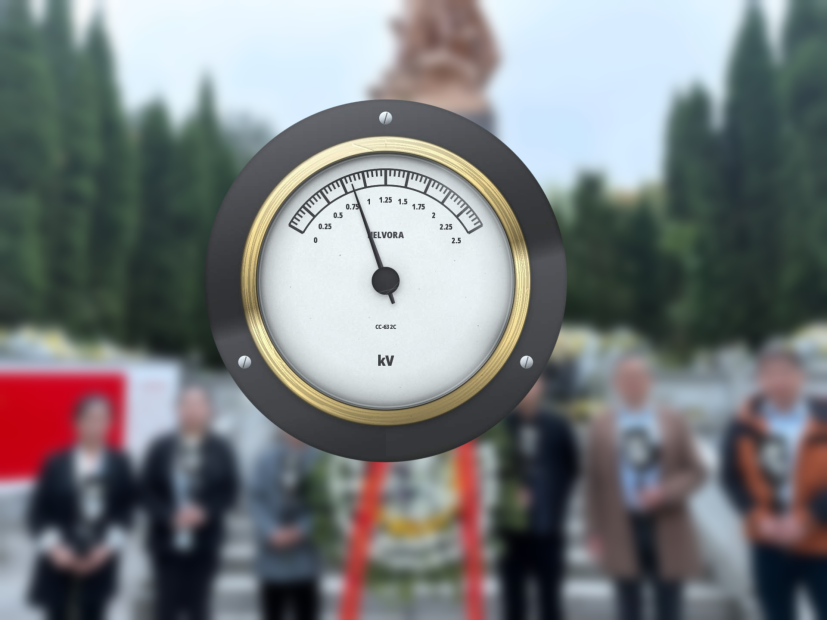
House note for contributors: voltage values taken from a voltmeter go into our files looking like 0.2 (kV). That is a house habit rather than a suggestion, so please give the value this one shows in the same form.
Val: 0.85 (kV)
